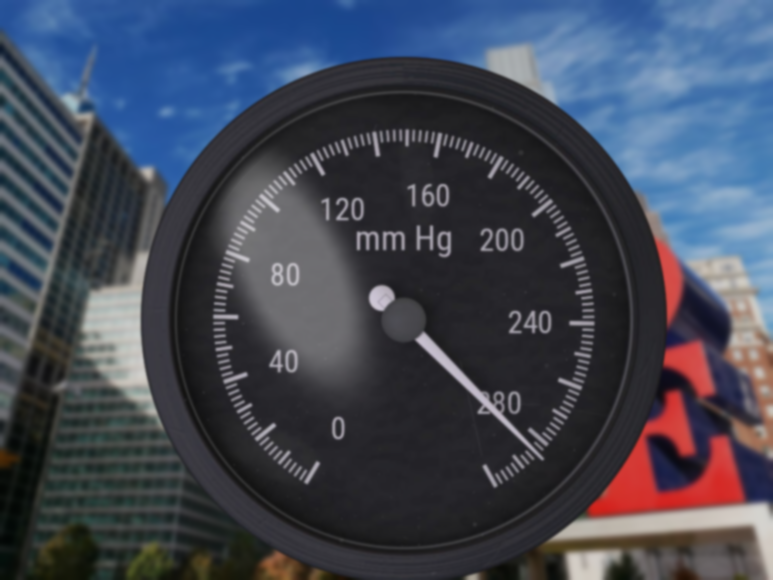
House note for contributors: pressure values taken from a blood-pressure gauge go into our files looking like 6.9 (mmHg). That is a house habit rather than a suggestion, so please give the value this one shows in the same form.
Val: 284 (mmHg)
